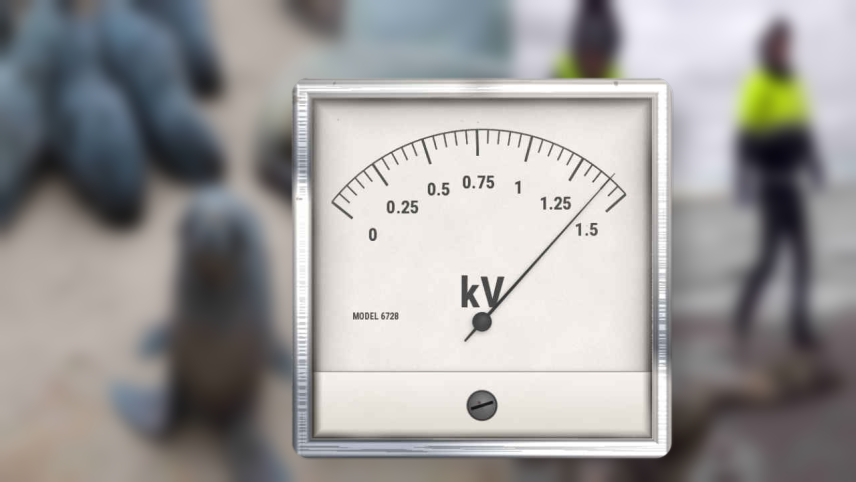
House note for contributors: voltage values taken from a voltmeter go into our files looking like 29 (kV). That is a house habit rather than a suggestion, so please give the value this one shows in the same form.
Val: 1.4 (kV)
